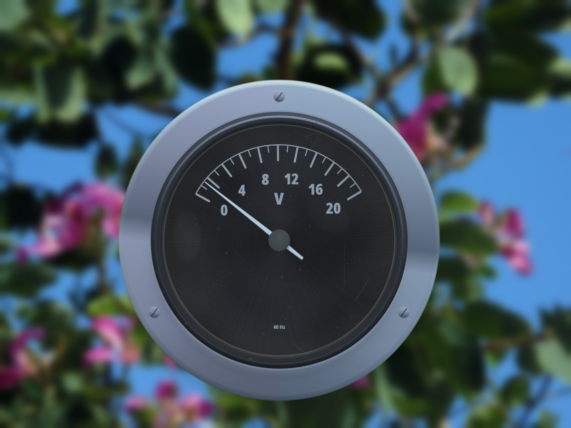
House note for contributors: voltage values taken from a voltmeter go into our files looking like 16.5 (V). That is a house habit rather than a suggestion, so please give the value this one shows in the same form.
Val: 1.5 (V)
